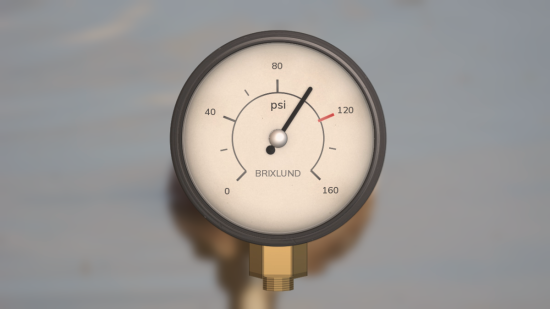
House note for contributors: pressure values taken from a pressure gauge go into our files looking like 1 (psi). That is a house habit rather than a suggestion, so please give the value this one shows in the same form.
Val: 100 (psi)
